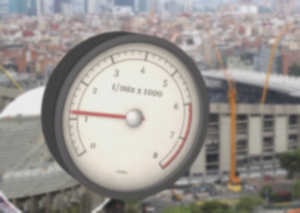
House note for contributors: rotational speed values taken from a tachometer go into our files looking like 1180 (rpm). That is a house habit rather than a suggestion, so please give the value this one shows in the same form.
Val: 1200 (rpm)
